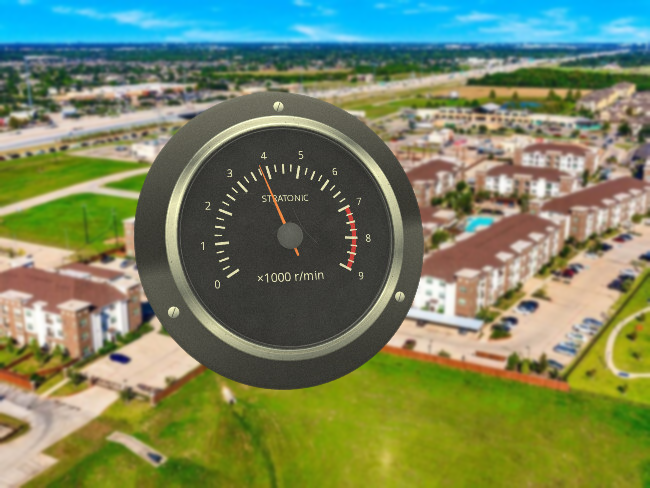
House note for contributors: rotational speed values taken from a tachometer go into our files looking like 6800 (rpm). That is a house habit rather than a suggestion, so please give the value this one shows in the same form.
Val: 3750 (rpm)
